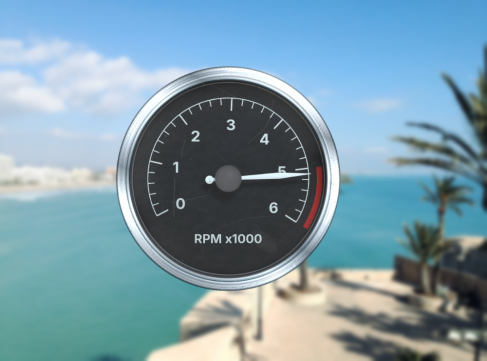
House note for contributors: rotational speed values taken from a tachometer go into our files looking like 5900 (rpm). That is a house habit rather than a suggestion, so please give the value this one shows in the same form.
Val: 5100 (rpm)
